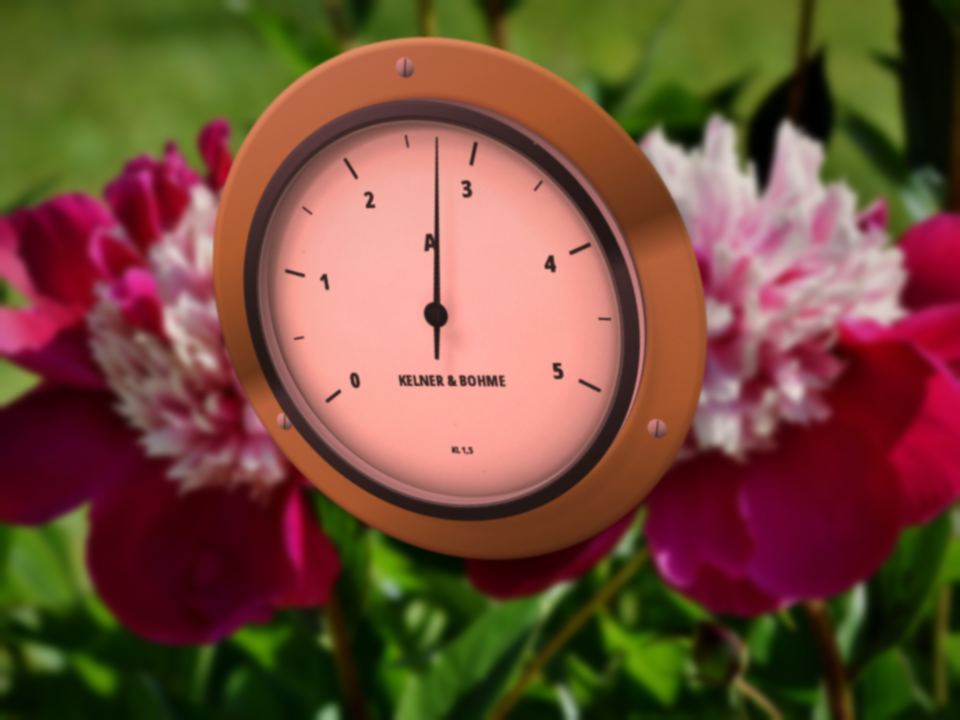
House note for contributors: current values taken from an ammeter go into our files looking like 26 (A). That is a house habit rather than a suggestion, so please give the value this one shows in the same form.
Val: 2.75 (A)
